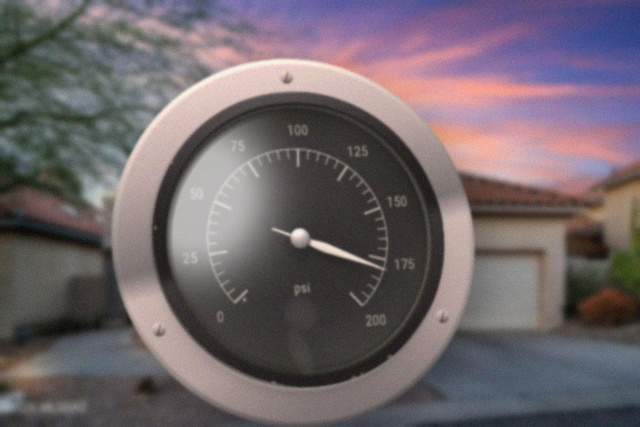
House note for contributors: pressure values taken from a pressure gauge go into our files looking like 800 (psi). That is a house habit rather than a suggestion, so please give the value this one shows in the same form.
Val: 180 (psi)
